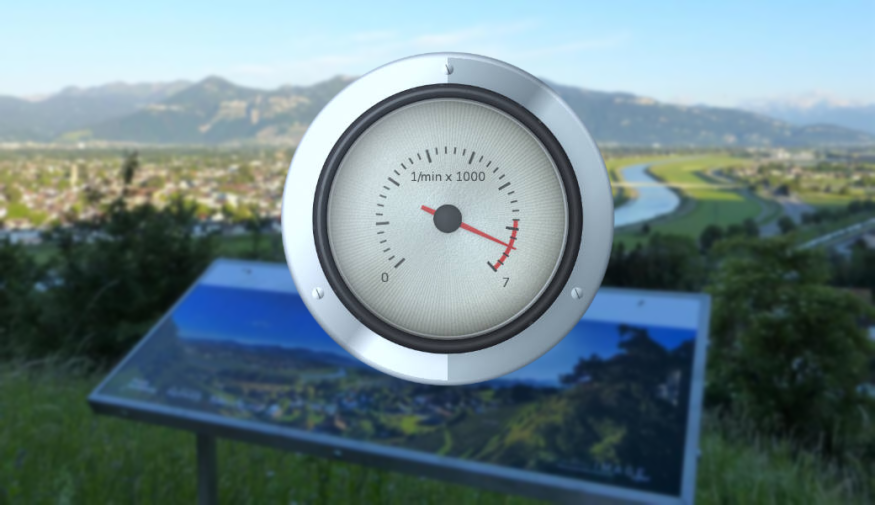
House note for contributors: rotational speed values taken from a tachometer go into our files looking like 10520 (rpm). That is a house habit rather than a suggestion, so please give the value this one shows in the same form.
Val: 6400 (rpm)
